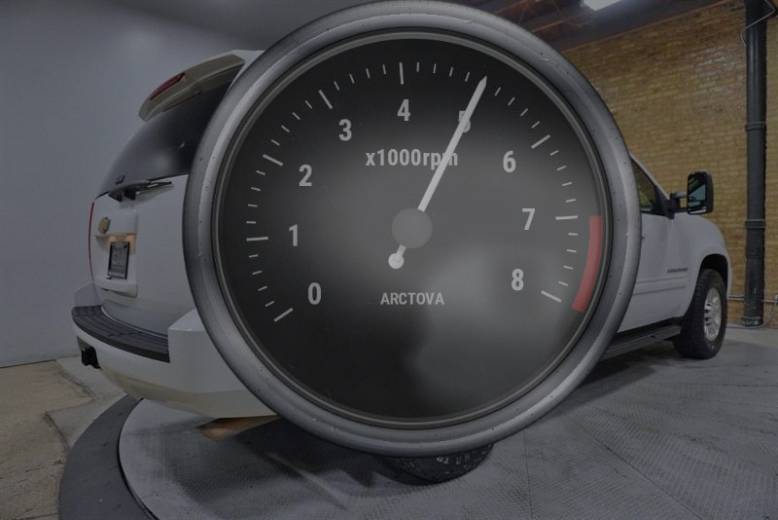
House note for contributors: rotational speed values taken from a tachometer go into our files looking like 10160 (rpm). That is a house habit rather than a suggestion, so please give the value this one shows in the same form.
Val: 5000 (rpm)
